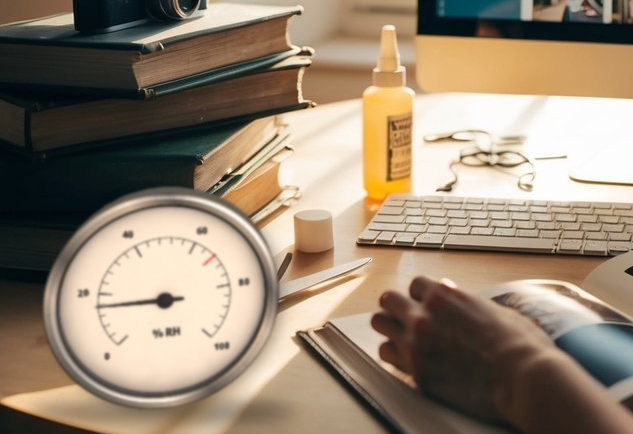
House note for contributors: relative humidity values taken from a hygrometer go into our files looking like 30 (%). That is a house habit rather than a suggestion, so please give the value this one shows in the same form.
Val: 16 (%)
